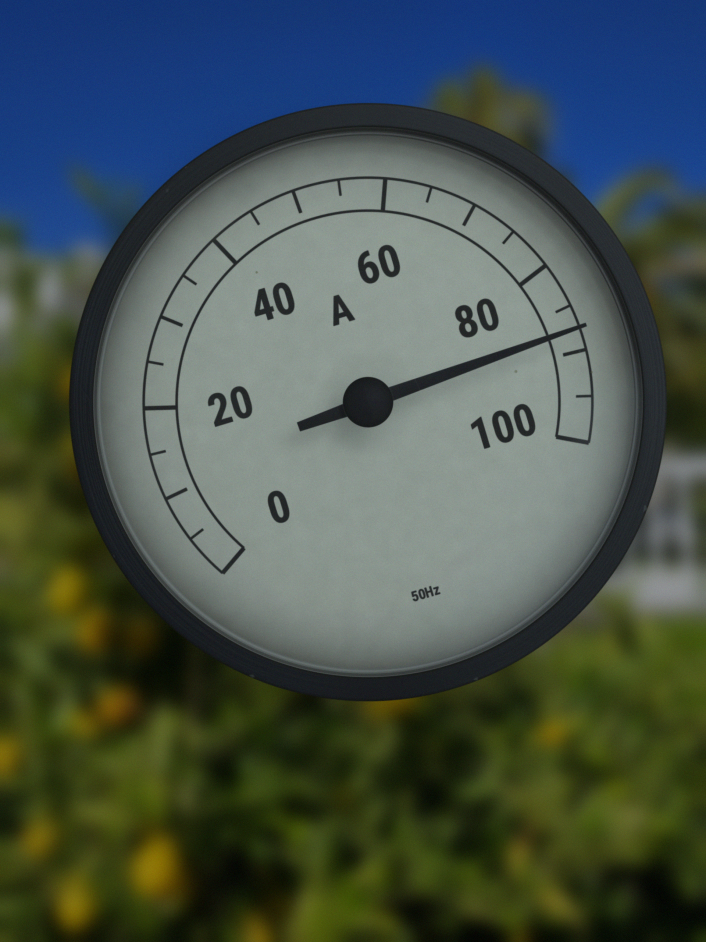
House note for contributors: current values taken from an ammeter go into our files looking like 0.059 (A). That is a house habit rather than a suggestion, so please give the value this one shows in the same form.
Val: 87.5 (A)
